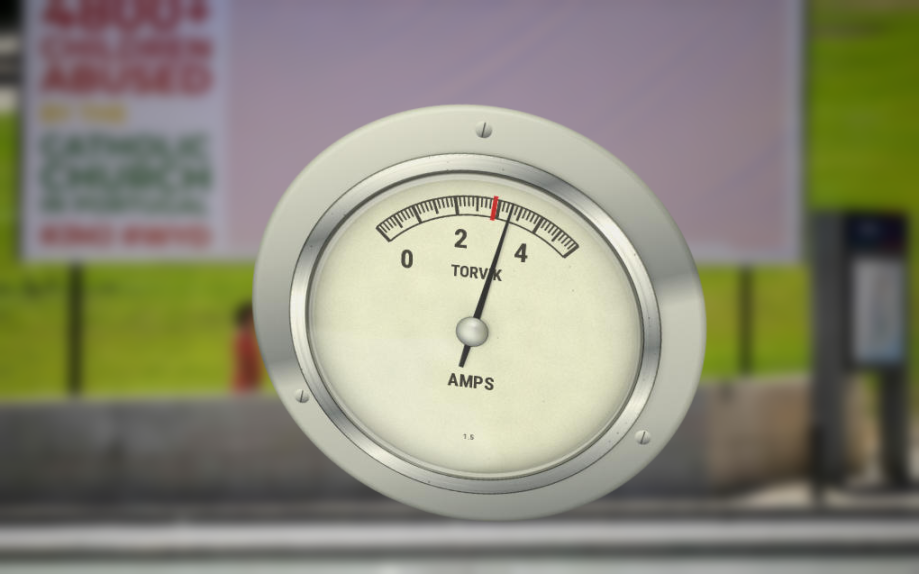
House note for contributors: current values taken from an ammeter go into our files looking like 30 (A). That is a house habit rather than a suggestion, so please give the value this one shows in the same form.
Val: 3.3 (A)
